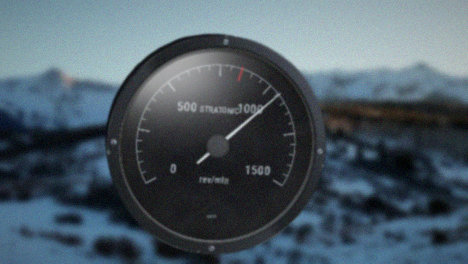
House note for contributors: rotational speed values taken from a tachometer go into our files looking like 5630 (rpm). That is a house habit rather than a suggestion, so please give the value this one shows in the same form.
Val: 1050 (rpm)
